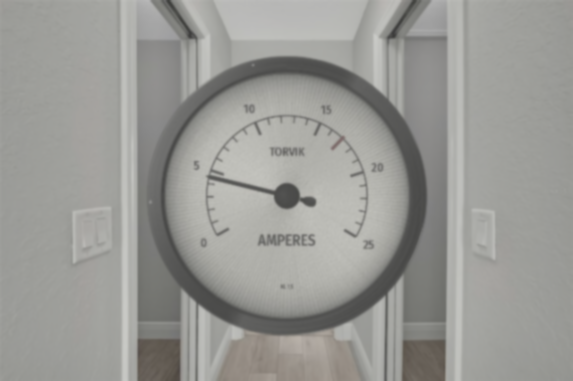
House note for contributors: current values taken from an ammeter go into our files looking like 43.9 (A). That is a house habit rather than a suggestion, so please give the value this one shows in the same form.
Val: 4.5 (A)
